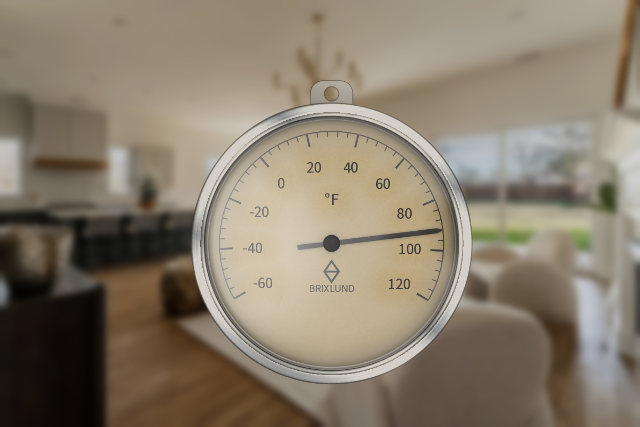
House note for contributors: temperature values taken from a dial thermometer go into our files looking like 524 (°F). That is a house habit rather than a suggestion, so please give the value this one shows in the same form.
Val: 92 (°F)
